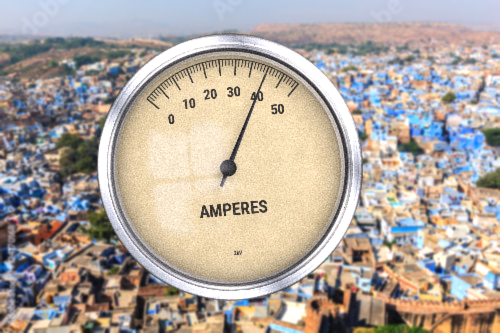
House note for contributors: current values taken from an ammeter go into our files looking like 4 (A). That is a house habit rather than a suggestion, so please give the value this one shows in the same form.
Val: 40 (A)
